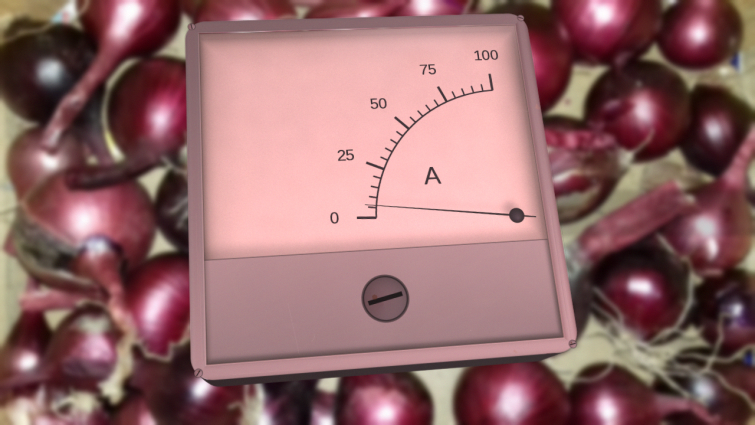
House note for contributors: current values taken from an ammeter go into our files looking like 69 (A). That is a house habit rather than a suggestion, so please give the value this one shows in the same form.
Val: 5 (A)
